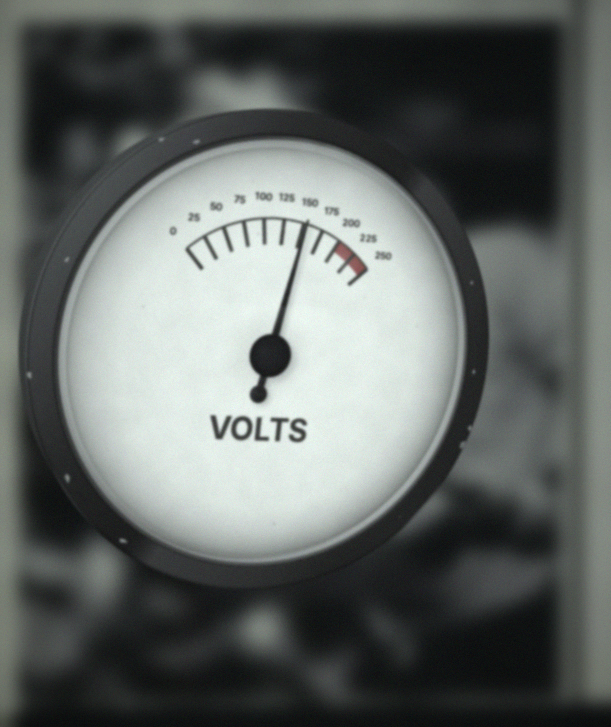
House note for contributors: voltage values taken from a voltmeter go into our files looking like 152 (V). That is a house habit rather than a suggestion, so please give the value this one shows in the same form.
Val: 150 (V)
